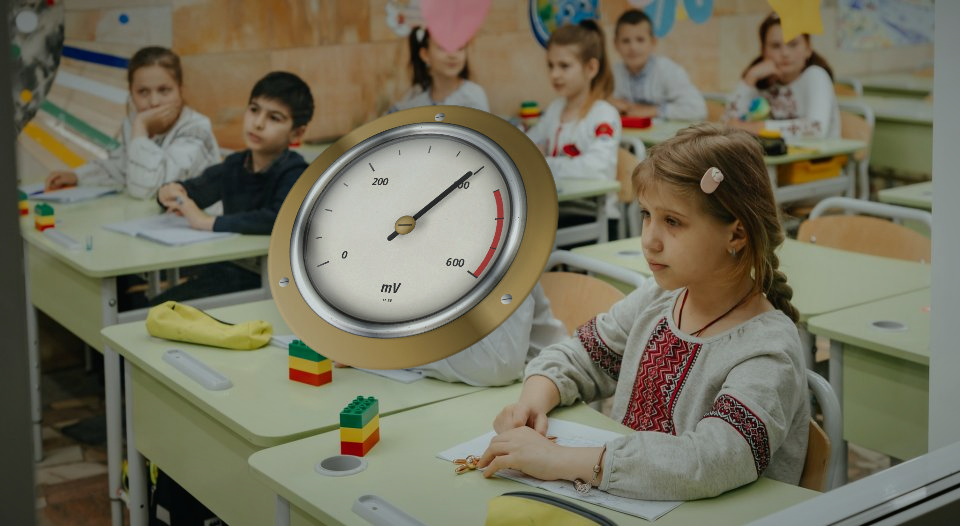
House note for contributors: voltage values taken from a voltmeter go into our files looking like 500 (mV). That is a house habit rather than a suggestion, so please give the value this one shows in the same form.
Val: 400 (mV)
